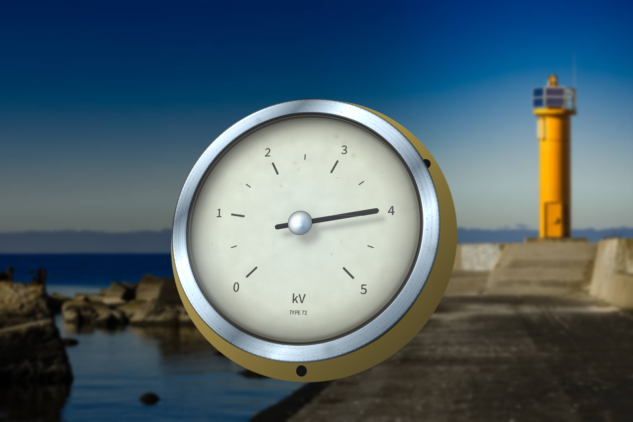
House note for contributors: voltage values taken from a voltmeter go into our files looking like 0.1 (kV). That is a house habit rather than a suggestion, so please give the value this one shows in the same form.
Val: 4 (kV)
